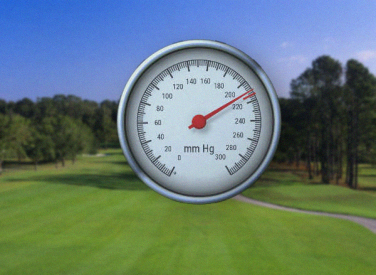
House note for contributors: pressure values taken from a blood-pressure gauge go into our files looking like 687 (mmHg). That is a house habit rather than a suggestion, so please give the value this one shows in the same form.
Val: 210 (mmHg)
